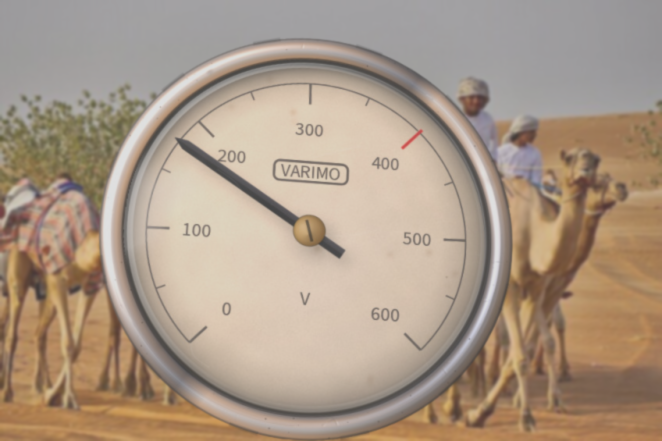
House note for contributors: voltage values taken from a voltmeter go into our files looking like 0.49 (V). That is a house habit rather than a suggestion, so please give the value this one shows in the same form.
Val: 175 (V)
